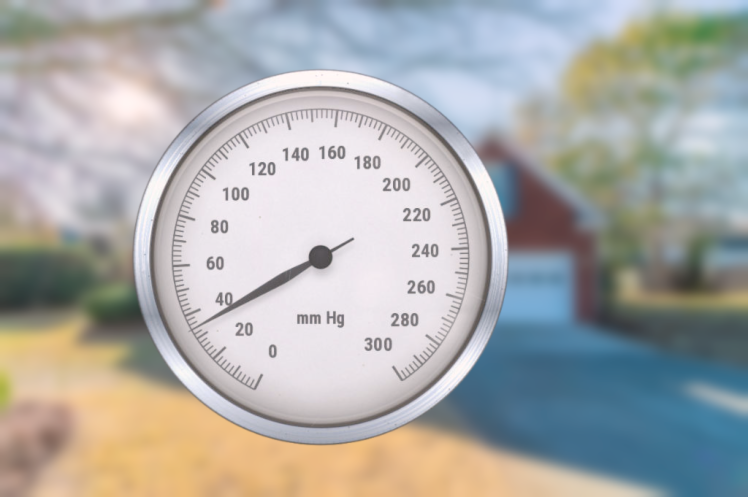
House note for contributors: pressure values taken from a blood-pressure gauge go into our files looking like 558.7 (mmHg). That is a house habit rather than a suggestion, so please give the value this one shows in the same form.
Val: 34 (mmHg)
